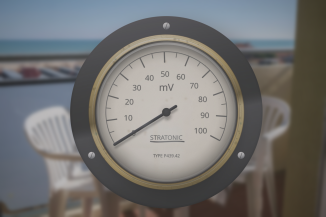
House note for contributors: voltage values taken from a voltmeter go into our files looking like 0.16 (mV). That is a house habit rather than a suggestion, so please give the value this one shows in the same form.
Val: 0 (mV)
